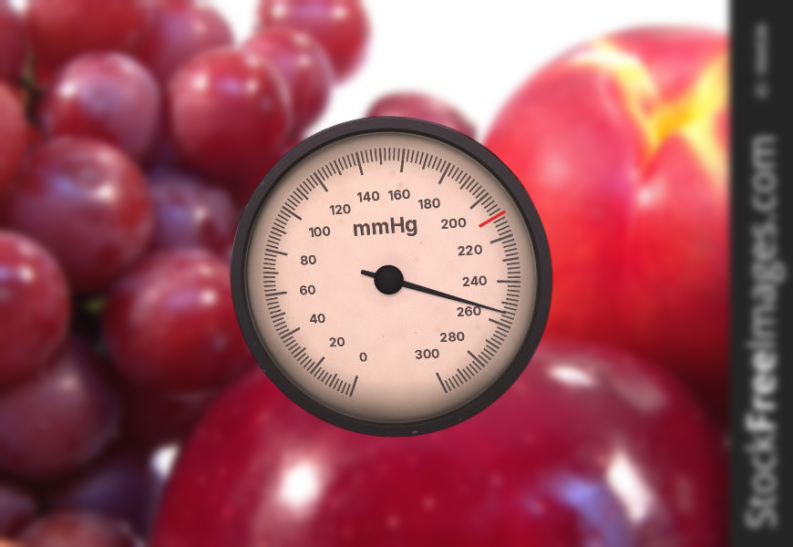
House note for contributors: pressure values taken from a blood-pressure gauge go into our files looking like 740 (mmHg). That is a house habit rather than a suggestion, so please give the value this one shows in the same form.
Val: 254 (mmHg)
